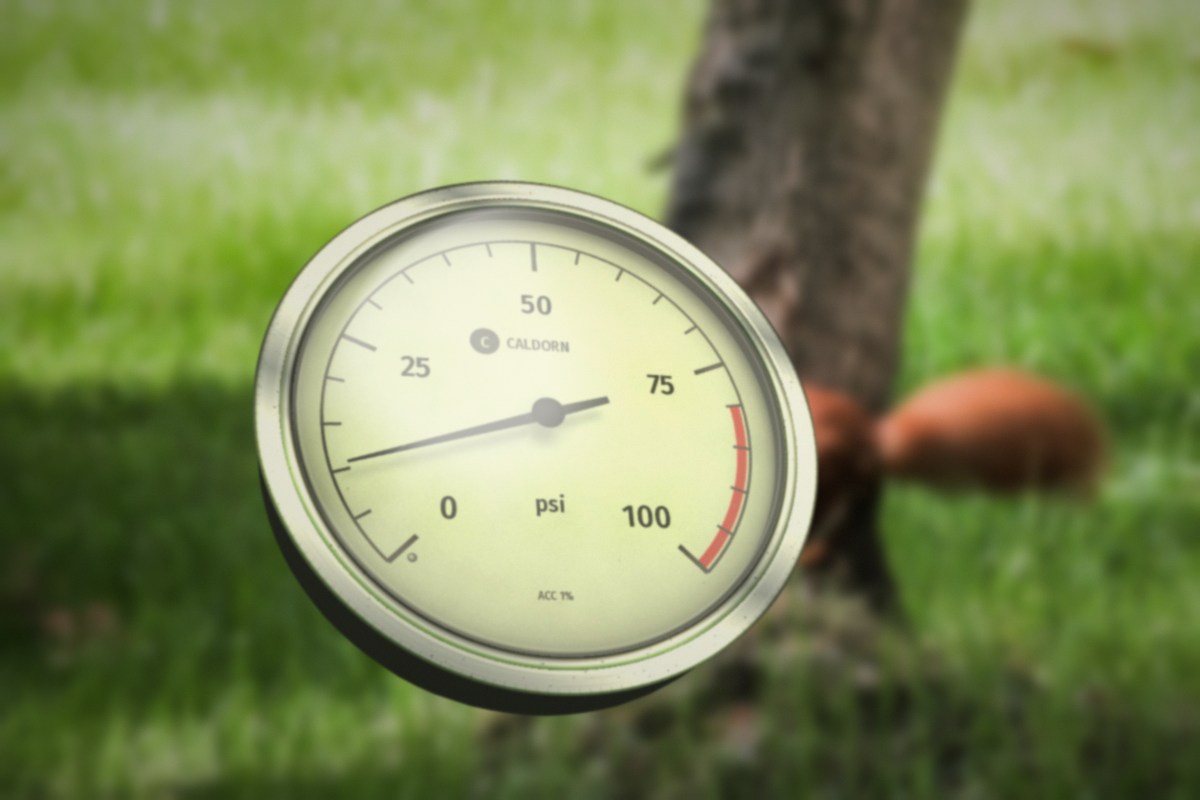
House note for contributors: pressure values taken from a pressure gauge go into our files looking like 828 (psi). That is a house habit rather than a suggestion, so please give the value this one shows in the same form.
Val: 10 (psi)
